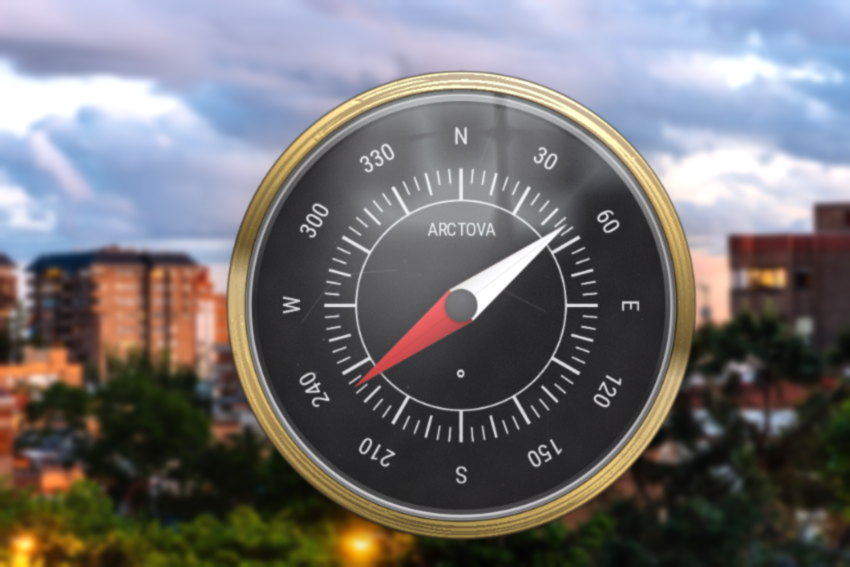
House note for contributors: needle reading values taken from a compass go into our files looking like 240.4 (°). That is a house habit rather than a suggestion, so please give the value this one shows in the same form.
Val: 232.5 (°)
